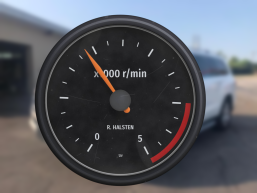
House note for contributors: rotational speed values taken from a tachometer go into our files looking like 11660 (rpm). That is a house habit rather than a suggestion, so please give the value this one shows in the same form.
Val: 1875 (rpm)
